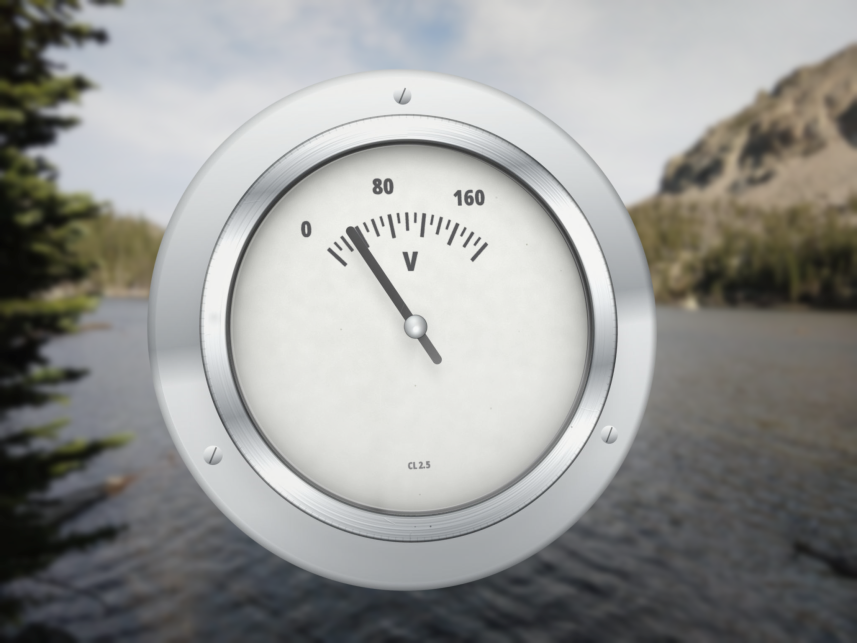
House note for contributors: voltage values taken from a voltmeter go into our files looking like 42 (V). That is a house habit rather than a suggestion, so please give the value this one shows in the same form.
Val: 30 (V)
